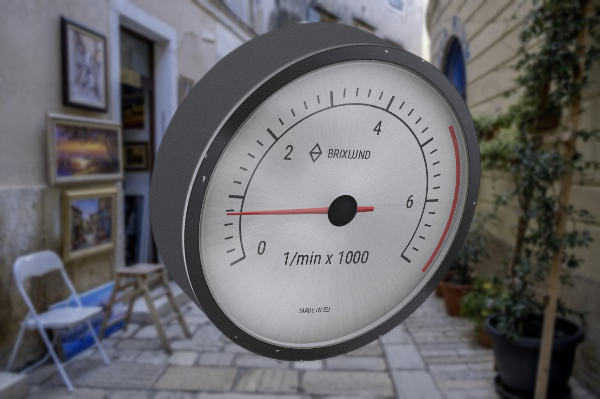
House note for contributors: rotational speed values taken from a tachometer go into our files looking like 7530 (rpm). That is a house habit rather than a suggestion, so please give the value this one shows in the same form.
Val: 800 (rpm)
